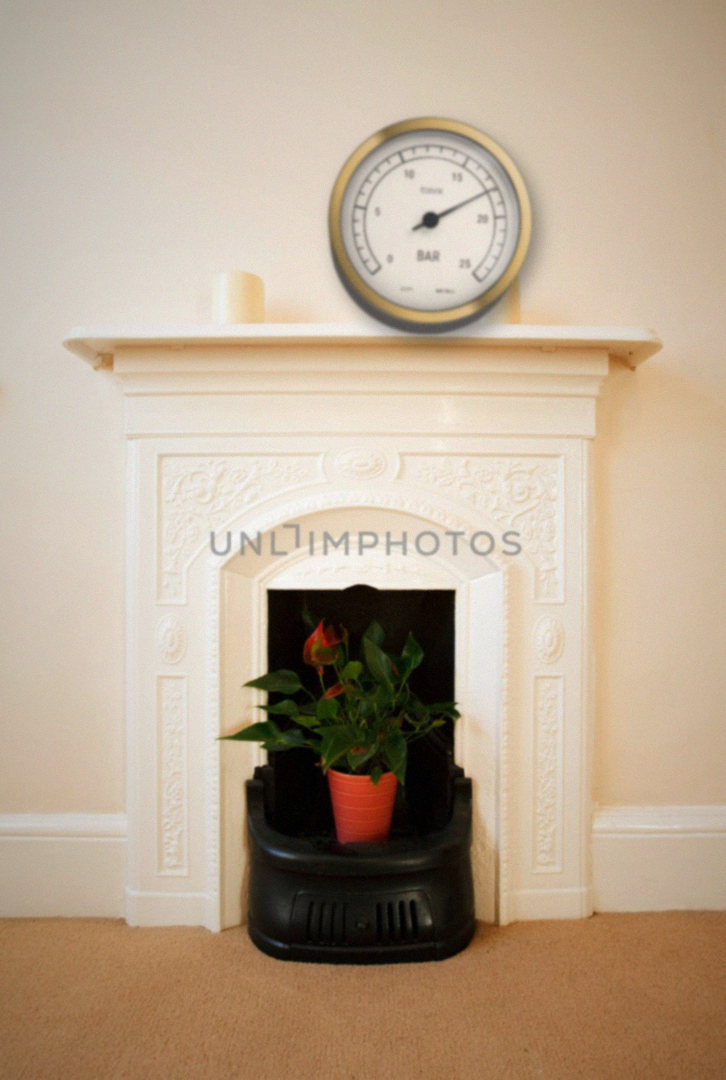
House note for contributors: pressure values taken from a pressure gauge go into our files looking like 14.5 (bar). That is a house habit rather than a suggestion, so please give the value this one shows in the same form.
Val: 18 (bar)
